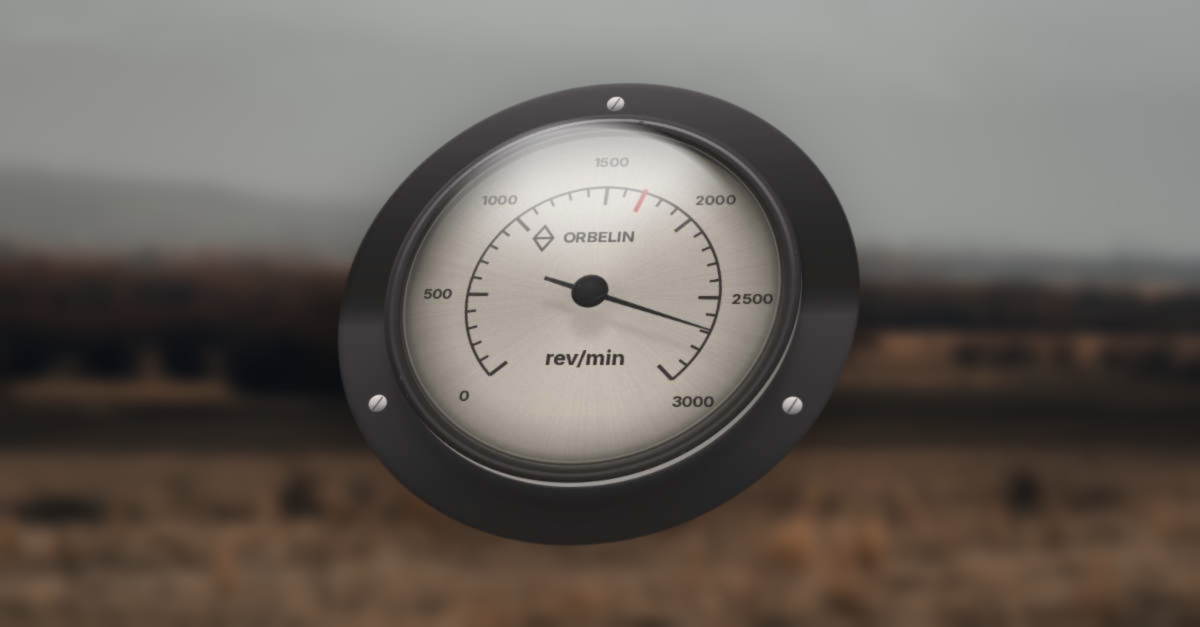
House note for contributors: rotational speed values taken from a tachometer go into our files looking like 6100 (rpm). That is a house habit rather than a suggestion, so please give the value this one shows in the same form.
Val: 2700 (rpm)
